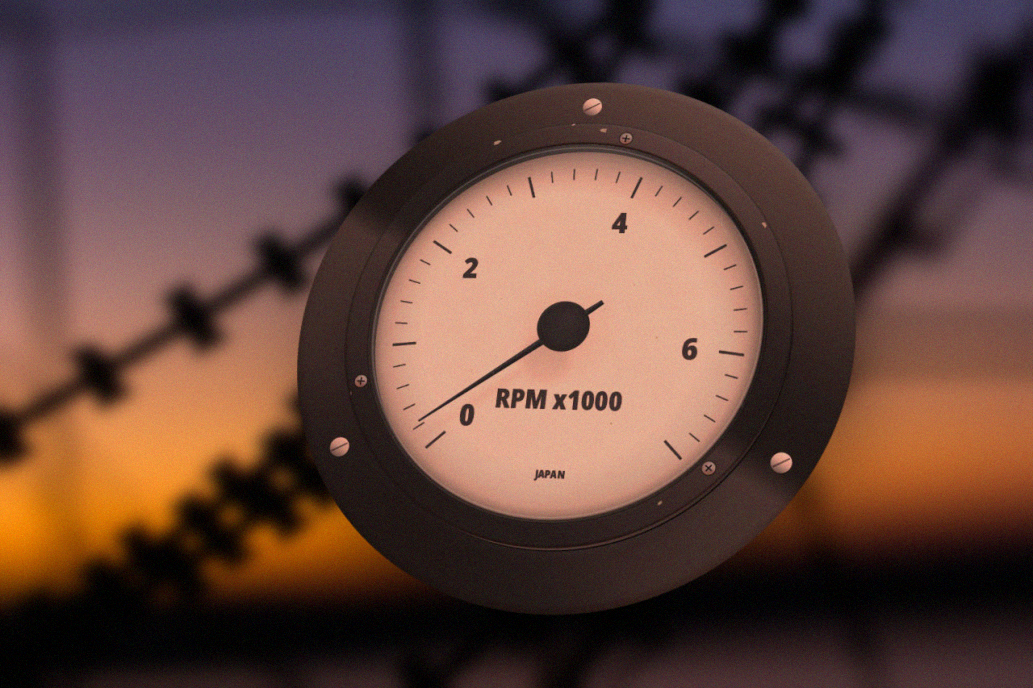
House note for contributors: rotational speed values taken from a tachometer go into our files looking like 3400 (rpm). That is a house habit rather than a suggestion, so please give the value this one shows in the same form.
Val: 200 (rpm)
